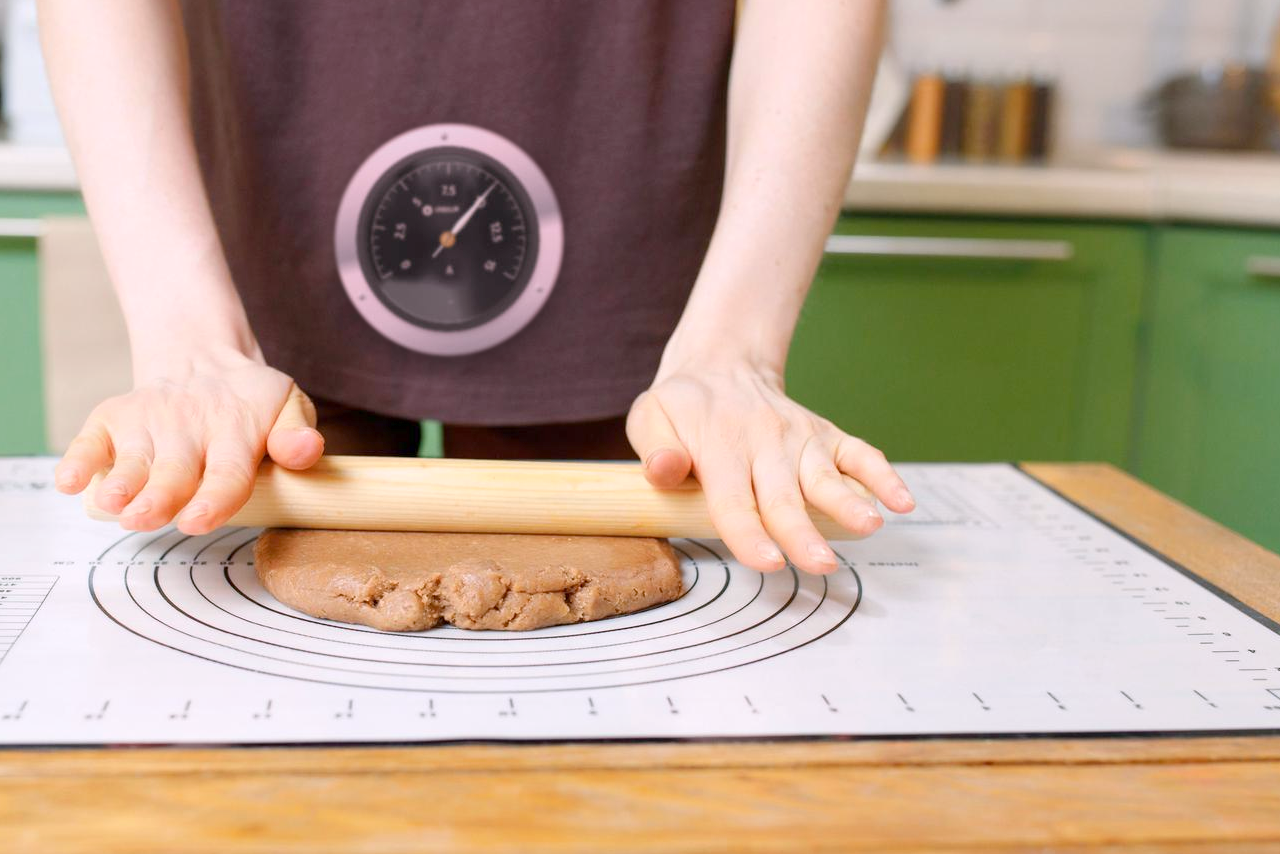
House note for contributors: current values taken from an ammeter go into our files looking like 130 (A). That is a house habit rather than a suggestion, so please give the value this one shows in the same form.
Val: 10 (A)
